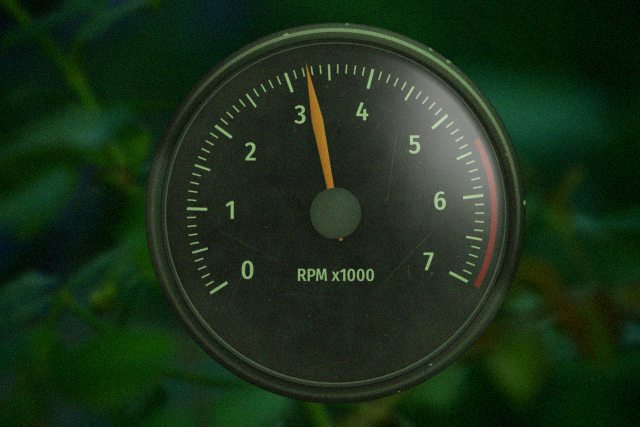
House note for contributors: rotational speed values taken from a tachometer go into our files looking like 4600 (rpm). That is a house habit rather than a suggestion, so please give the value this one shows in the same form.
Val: 3250 (rpm)
